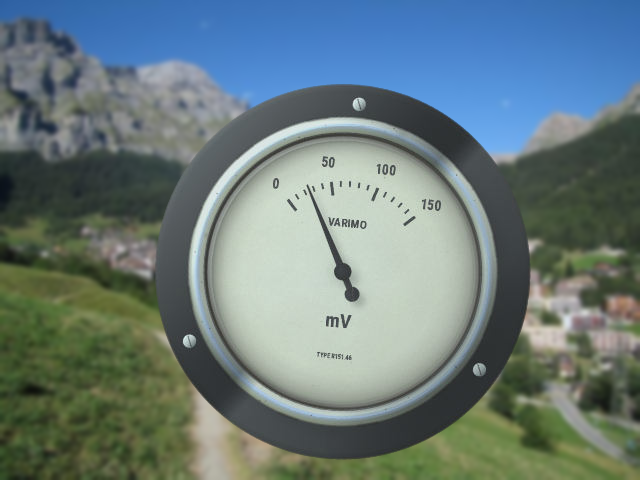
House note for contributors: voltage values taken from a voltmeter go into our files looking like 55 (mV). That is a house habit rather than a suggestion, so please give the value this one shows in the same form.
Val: 25 (mV)
